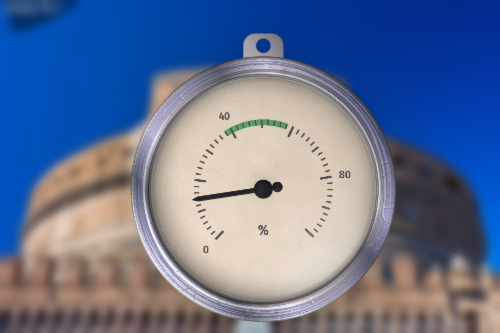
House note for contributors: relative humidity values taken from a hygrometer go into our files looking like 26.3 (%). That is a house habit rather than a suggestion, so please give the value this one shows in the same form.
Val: 14 (%)
